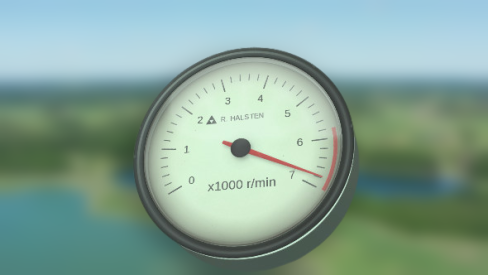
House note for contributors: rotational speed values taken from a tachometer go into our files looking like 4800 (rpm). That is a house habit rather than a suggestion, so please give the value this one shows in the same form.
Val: 6800 (rpm)
